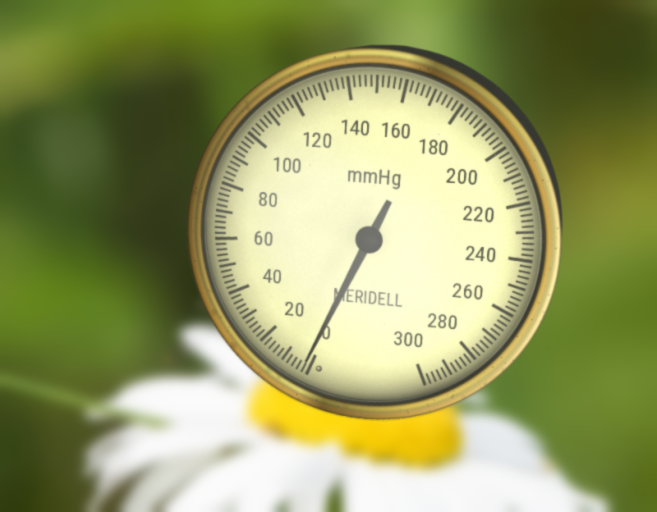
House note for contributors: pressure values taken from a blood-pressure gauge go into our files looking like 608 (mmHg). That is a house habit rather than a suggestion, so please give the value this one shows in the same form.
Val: 2 (mmHg)
